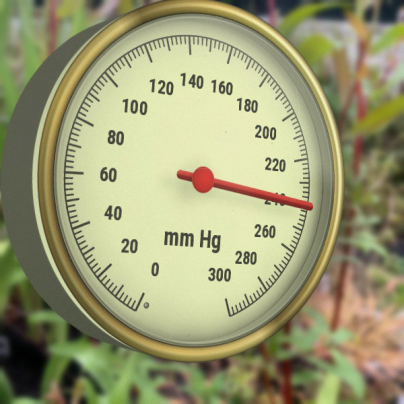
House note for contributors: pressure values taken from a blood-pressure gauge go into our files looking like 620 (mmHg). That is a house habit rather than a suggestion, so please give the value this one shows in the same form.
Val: 240 (mmHg)
